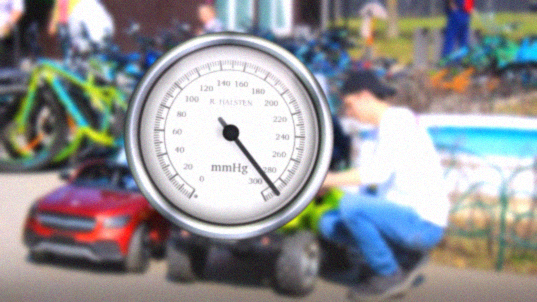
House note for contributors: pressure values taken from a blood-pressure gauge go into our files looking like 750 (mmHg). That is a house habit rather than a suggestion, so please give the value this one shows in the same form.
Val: 290 (mmHg)
